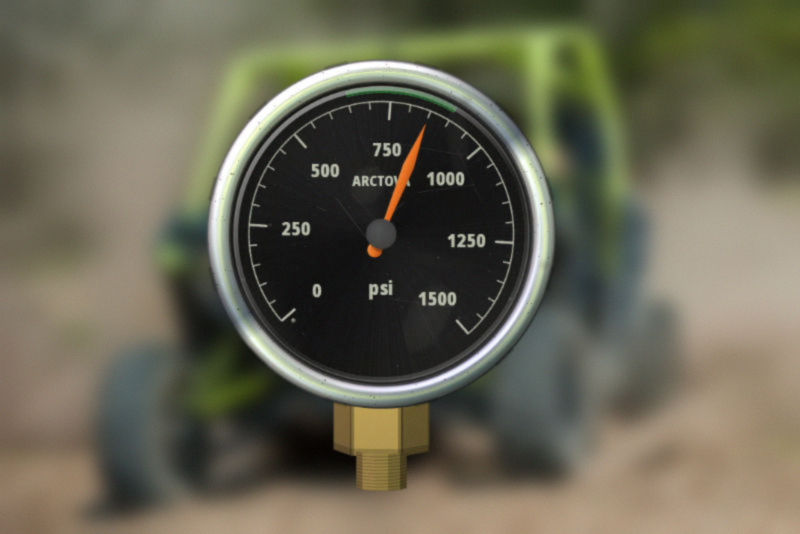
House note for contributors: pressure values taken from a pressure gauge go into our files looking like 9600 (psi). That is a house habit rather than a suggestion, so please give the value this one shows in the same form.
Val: 850 (psi)
